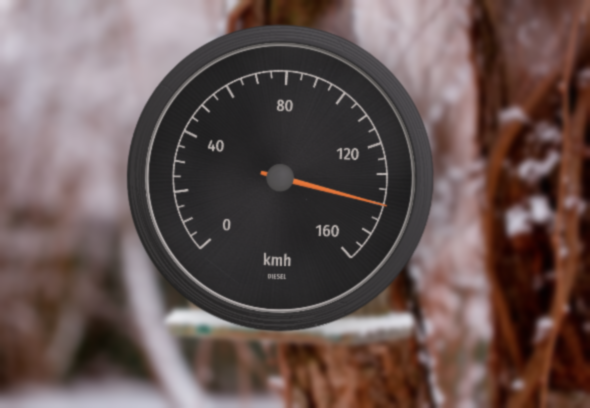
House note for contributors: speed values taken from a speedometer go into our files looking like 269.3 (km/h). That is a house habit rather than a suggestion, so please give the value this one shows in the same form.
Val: 140 (km/h)
